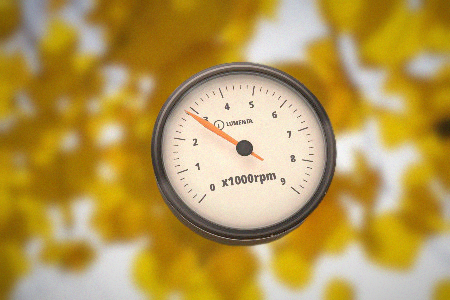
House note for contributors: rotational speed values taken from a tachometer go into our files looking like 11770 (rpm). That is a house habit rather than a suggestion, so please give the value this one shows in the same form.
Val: 2800 (rpm)
